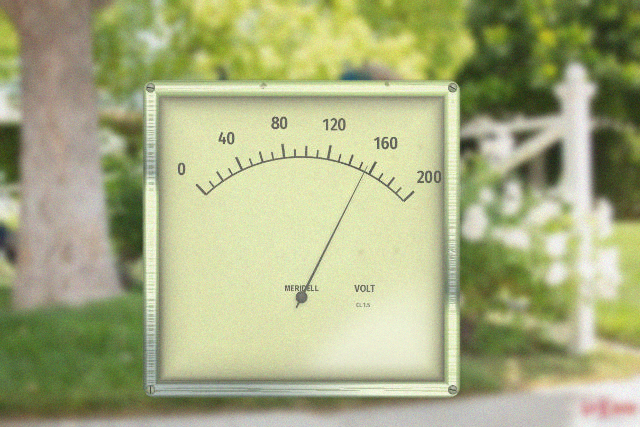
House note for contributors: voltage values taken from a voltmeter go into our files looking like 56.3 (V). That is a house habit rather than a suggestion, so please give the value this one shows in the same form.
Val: 155 (V)
